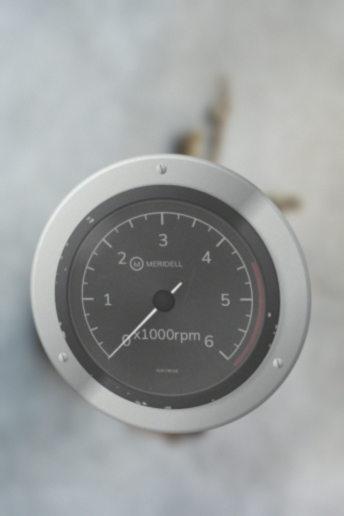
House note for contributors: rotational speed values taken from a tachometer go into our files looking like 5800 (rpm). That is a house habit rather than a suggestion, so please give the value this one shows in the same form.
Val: 0 (rpm)
